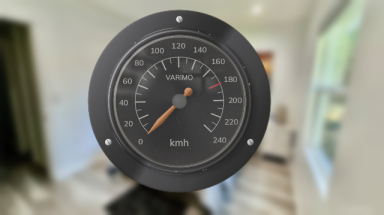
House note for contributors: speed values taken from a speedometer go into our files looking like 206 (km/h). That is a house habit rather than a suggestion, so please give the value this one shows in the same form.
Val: 0 (km/h)
